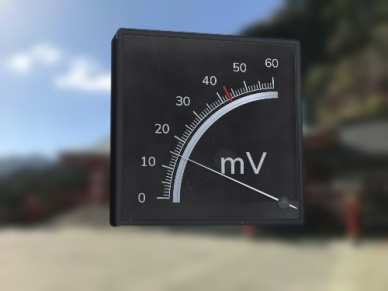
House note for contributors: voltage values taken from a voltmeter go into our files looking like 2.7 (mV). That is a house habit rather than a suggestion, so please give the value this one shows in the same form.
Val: 15 (mV)
